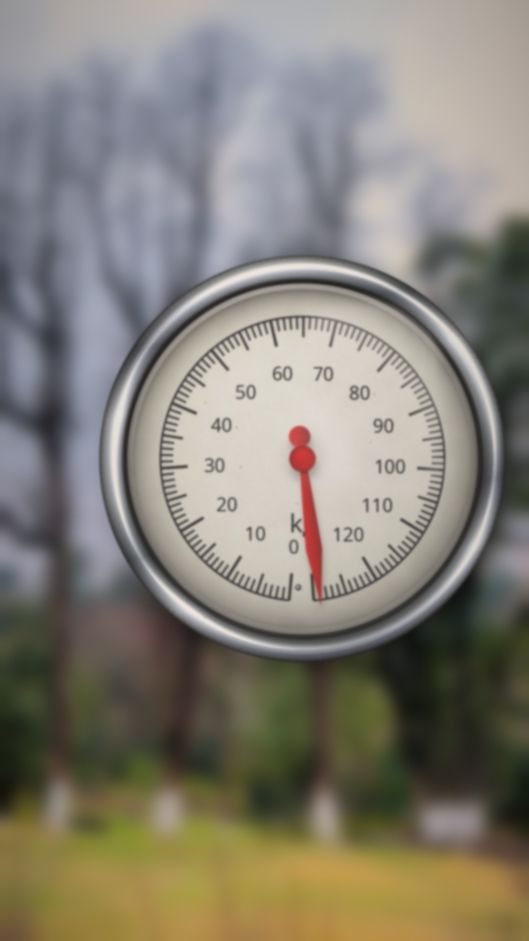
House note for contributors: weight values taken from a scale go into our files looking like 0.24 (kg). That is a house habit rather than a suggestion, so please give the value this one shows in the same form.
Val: 129 (kg)
